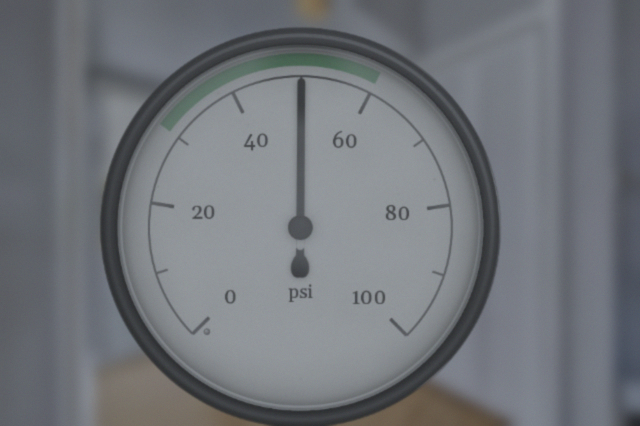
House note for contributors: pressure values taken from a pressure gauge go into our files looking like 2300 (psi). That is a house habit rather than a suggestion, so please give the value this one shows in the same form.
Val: 50 (psi)
